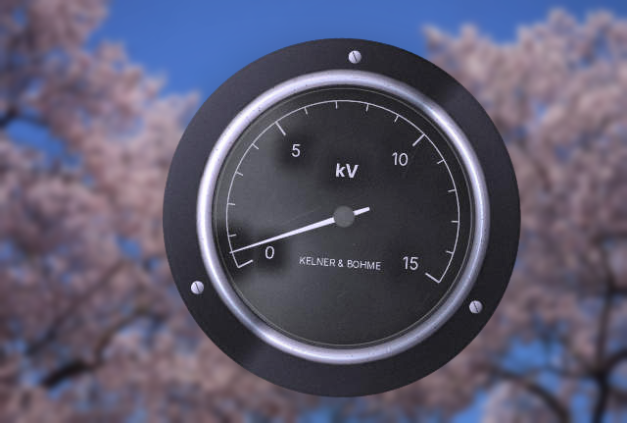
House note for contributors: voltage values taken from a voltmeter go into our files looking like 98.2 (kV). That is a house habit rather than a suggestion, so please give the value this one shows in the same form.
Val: 0.5 (kV)
